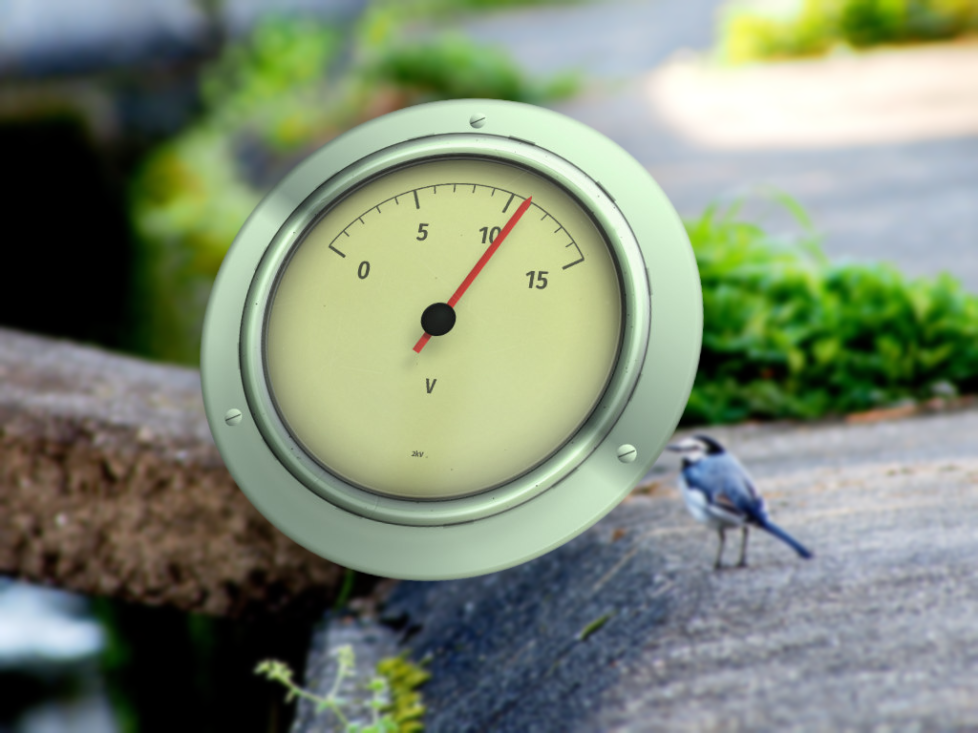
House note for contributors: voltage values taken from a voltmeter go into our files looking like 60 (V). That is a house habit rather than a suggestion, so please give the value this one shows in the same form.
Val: 11 (V)
